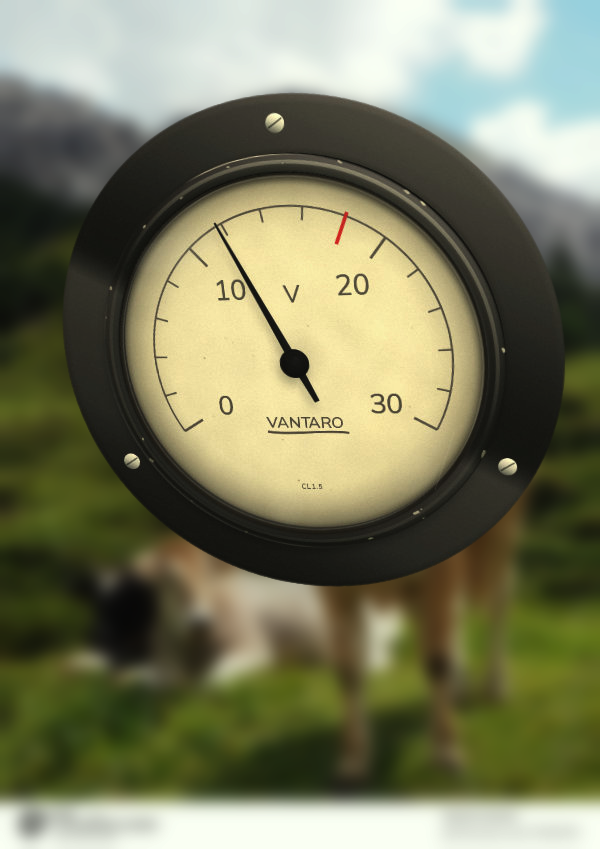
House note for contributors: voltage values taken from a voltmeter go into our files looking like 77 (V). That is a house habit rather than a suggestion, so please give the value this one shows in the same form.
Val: 12 (V)
